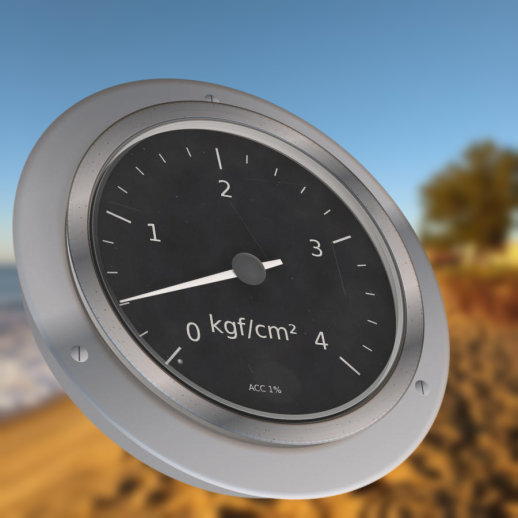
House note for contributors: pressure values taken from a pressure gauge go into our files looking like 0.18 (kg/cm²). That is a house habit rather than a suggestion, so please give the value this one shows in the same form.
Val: 0.4 (kg/cm²)
